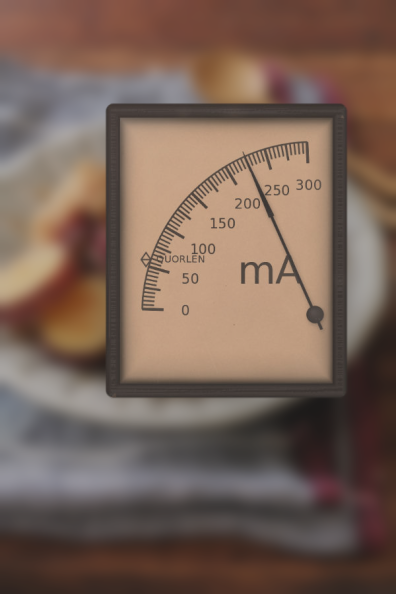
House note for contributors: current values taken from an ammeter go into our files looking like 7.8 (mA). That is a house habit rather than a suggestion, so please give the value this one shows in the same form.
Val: 225 (mA)
